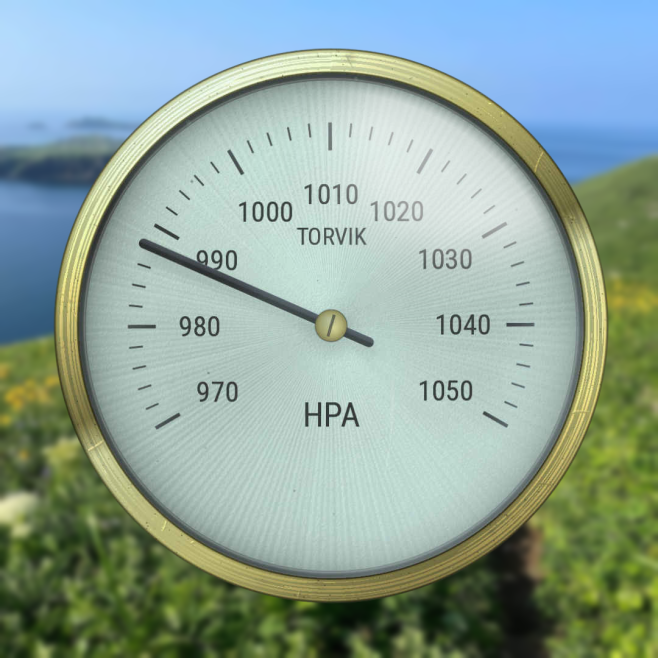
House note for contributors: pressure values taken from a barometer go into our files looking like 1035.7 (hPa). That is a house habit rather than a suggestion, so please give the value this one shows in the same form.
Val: 988 (hPa)
